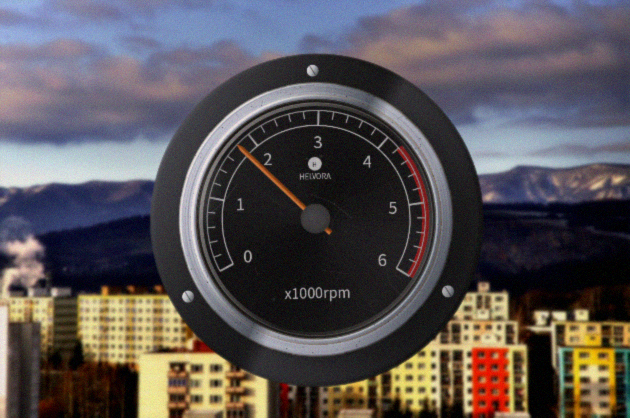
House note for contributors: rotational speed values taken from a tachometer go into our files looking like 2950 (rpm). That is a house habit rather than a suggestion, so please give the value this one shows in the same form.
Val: 1800 (rpm)
